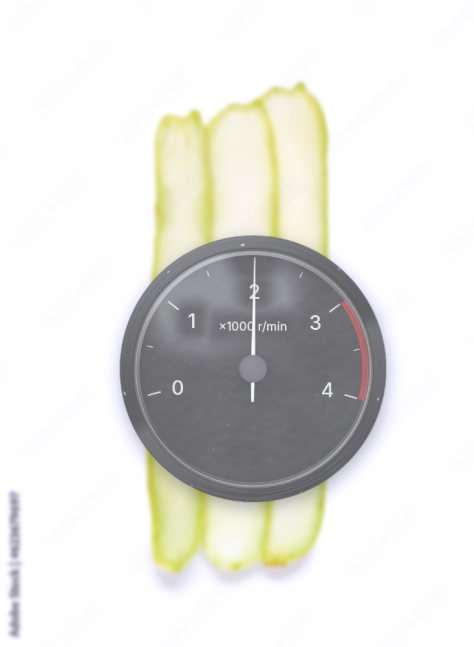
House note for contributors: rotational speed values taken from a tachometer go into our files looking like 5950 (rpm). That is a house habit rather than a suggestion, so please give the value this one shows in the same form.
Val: 2000 (rpm)
